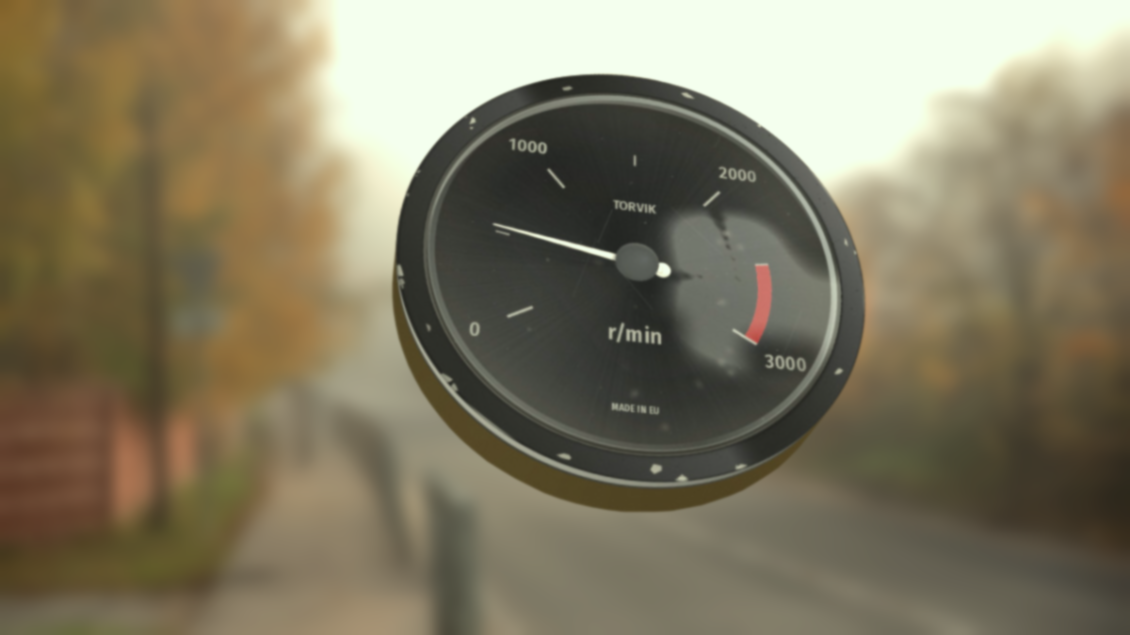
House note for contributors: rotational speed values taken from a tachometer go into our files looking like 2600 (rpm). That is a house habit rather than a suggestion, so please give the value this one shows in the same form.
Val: 500 (rpm)
